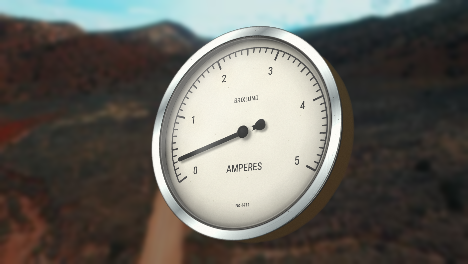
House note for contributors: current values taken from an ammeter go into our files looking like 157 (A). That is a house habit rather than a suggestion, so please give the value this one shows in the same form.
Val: 0.3 (A)
